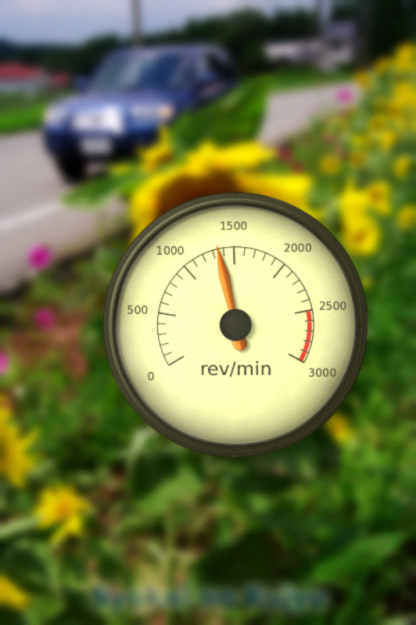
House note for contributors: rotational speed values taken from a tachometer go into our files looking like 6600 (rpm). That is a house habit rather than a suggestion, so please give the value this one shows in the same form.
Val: 1350 (rpm)
